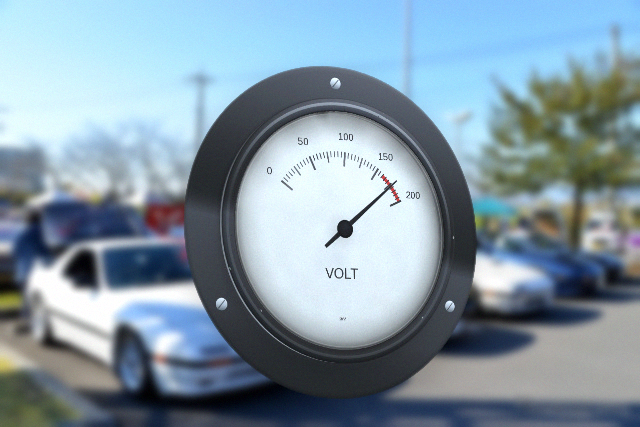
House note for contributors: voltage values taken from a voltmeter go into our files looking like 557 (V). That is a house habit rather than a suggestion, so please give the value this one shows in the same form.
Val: 175 (V)
